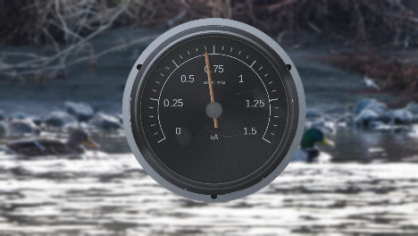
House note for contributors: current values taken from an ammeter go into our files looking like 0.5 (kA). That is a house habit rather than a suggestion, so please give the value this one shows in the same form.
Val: 0.7 (kA)
